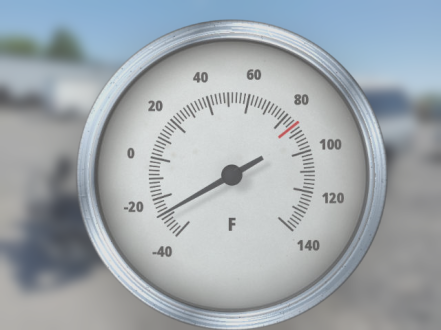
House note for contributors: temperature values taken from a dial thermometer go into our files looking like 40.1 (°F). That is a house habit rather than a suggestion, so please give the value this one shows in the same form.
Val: -28 (°F)
